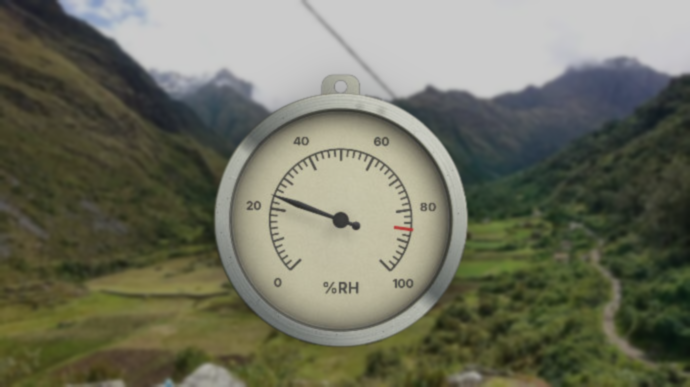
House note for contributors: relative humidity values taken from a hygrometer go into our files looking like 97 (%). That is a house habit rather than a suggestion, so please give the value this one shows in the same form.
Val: 24 (%)
